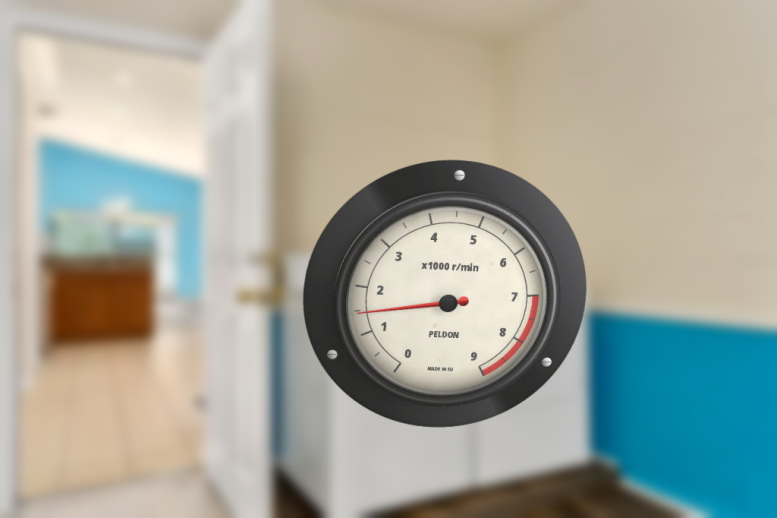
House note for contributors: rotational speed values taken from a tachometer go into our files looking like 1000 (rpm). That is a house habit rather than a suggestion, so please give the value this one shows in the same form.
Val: 1500 (rpm)
